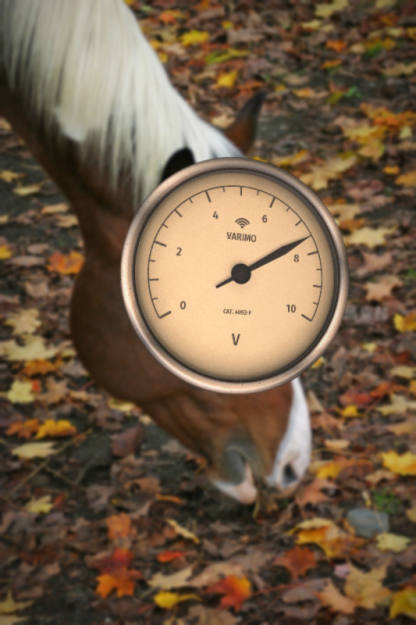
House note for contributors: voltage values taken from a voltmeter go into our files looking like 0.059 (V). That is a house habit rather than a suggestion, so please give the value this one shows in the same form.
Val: 7.5 (V)
